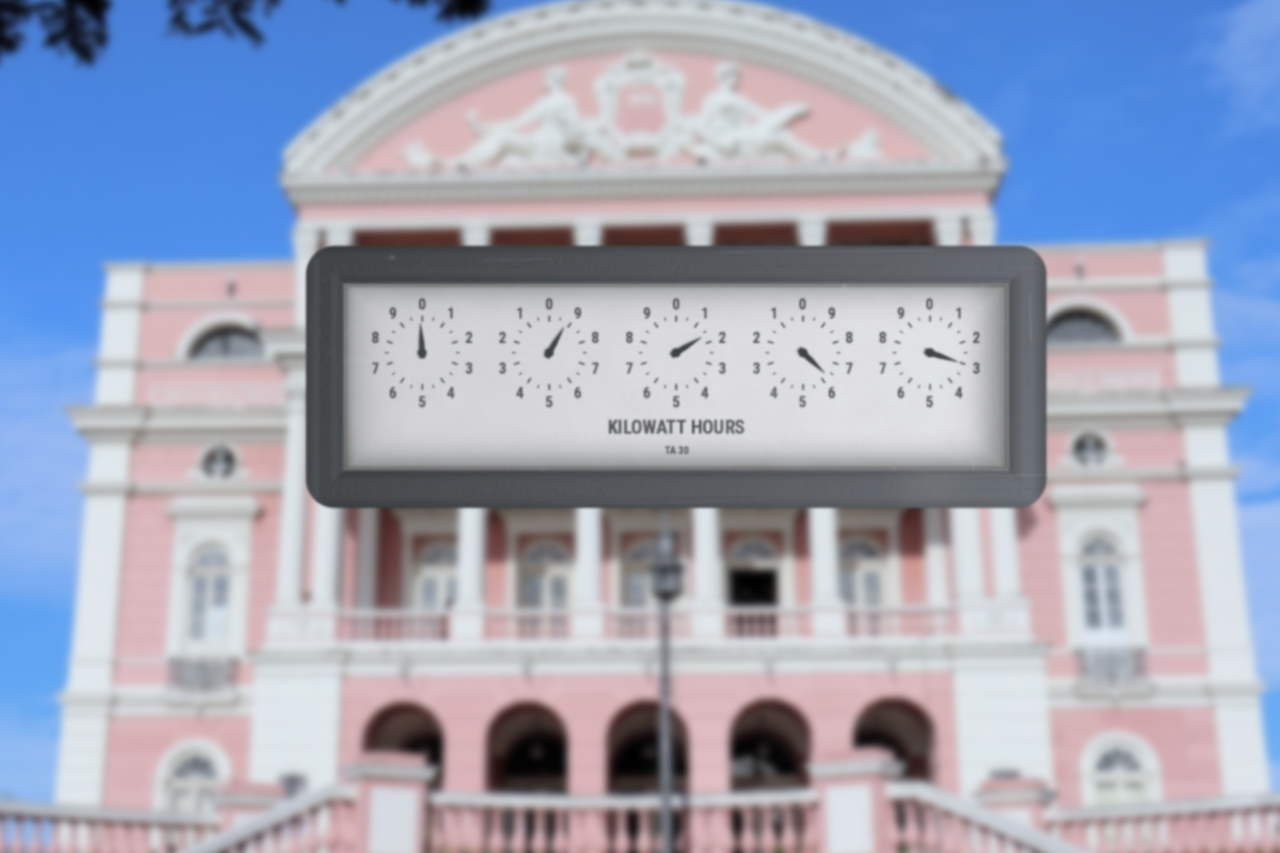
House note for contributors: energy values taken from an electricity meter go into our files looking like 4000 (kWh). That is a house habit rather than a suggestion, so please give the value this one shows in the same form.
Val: 99163 (kWh)
